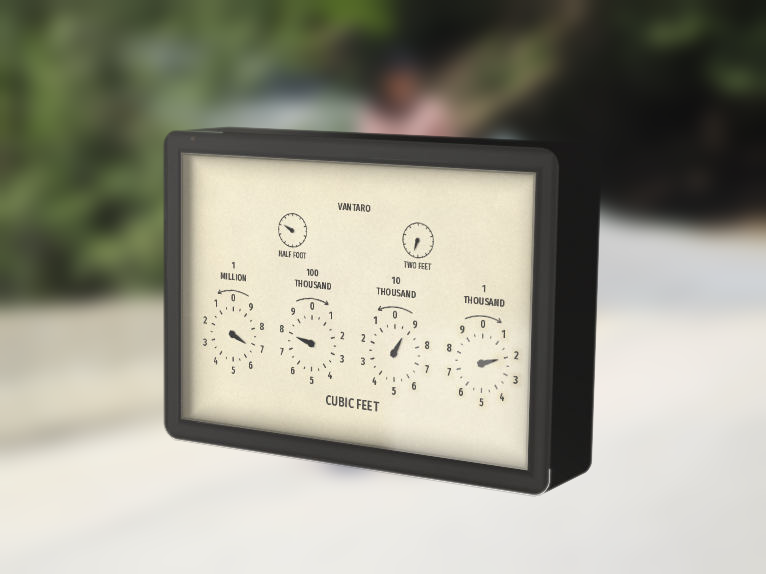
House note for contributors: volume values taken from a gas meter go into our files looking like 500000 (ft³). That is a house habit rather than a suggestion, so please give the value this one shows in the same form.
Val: 679200 (ft³)
